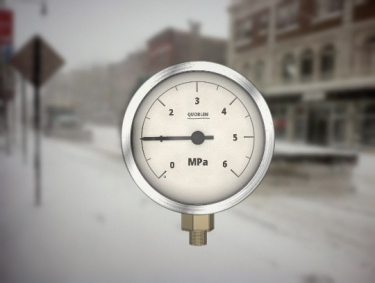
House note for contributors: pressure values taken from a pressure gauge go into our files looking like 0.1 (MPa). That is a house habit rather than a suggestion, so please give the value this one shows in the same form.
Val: 1 (MPa)
